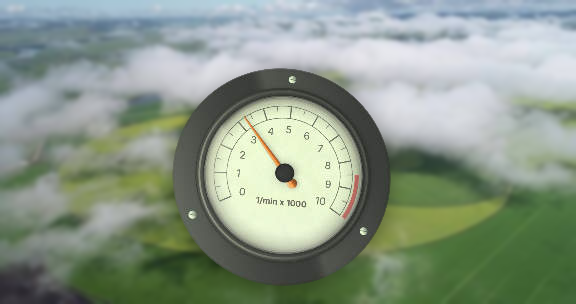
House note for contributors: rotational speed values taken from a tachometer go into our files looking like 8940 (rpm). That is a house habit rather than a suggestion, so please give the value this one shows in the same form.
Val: 3250 (rpm)
